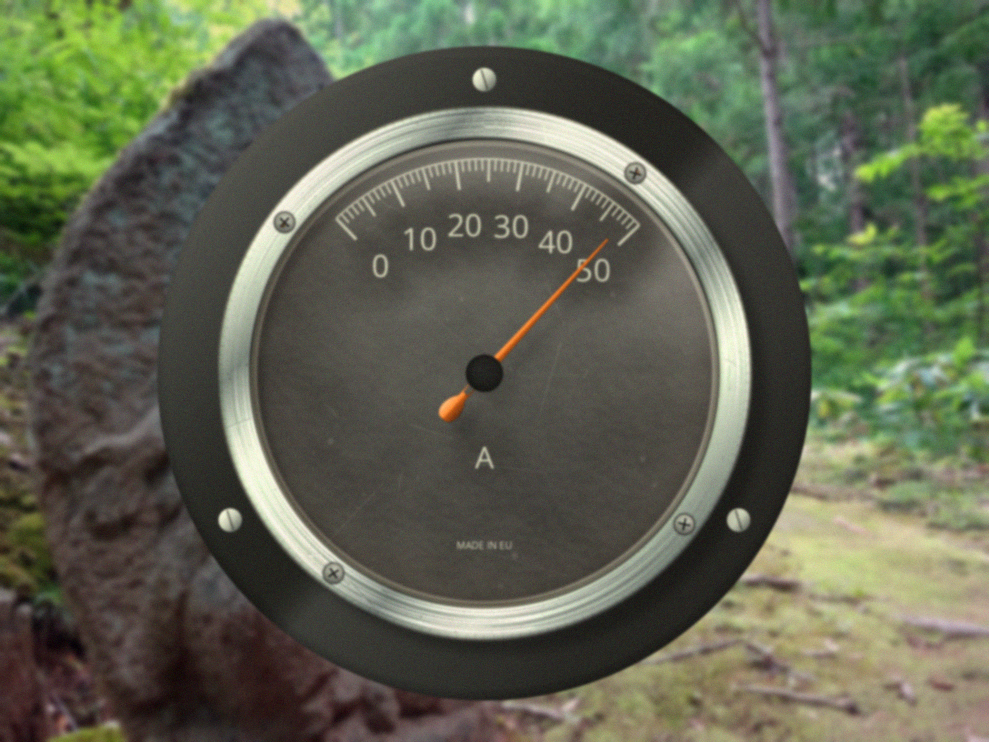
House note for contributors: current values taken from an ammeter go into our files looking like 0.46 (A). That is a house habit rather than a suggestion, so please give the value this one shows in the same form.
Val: 48 (A)
